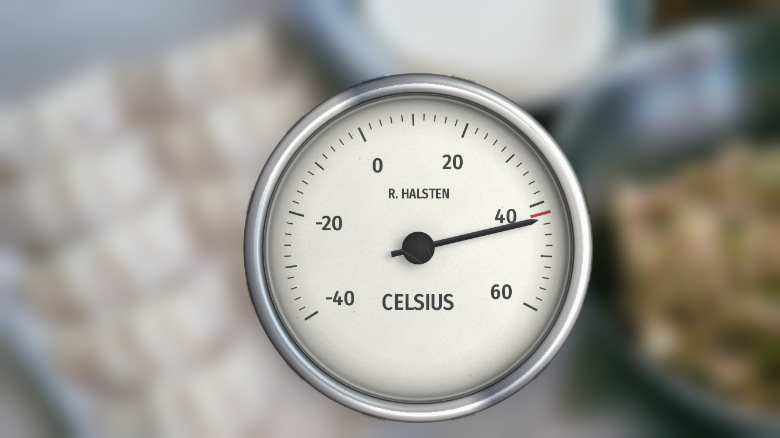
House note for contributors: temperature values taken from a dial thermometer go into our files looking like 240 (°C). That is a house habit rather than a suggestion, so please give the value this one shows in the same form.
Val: 43 (°C)
